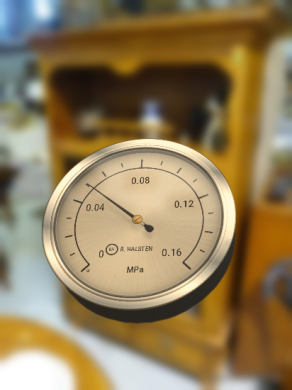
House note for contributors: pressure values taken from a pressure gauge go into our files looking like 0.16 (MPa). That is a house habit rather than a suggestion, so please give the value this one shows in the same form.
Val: 0.05 (MPa)
